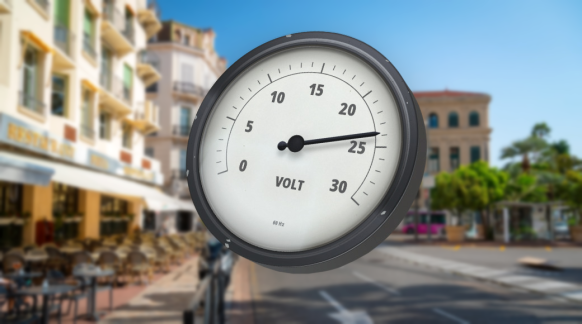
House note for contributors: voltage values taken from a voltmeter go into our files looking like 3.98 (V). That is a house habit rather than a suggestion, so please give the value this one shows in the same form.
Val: 24 (V)
